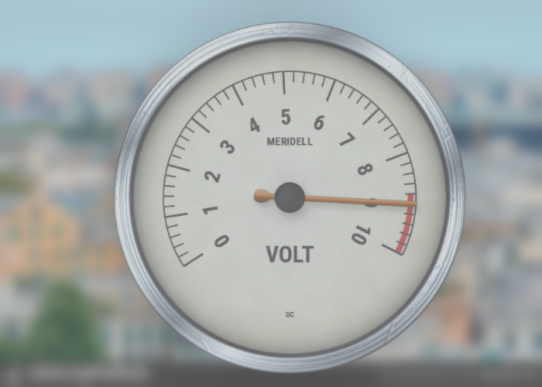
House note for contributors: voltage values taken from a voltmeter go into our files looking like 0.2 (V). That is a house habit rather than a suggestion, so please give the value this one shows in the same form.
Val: 9 (V)
